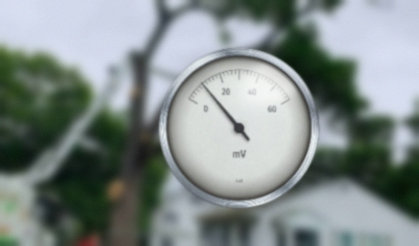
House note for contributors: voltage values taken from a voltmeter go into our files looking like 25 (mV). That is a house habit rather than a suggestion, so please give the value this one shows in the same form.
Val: 10 (mV)
